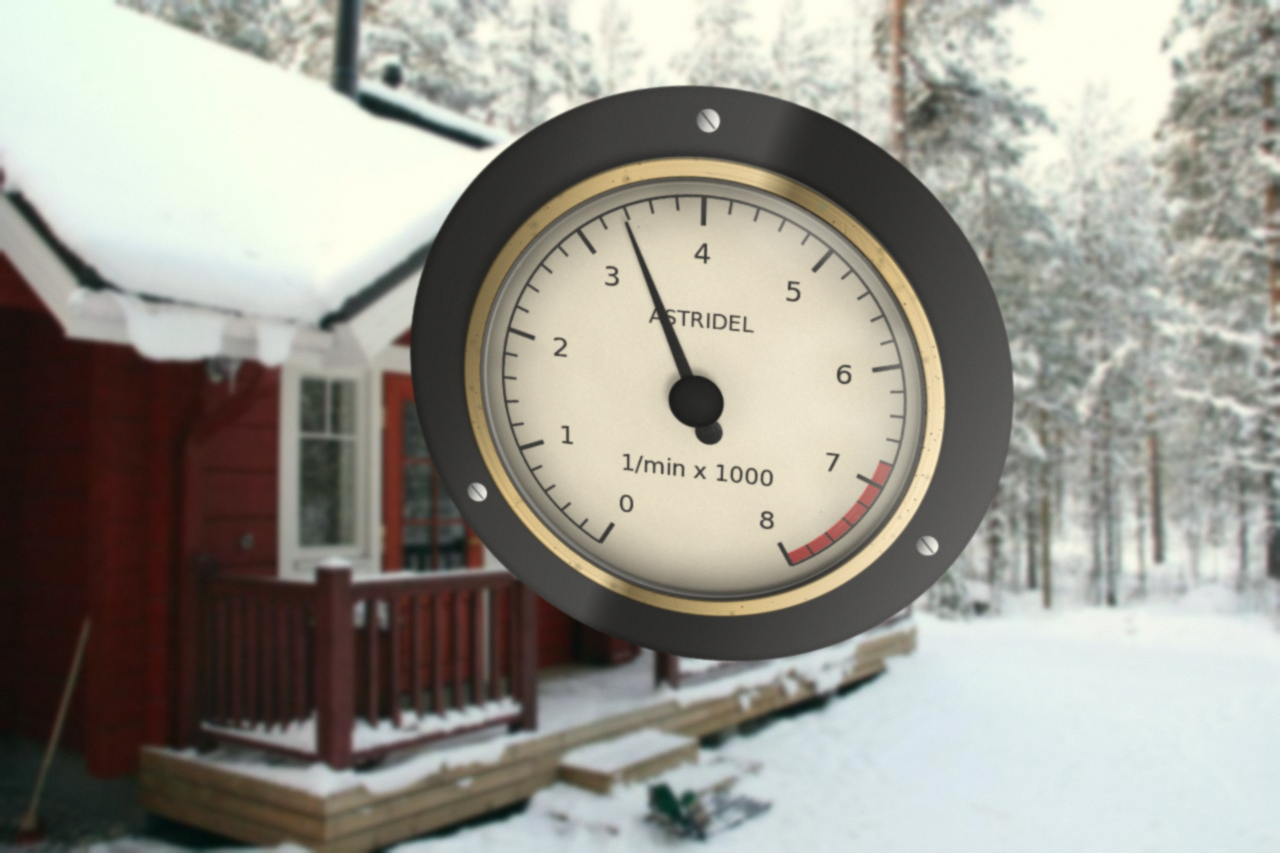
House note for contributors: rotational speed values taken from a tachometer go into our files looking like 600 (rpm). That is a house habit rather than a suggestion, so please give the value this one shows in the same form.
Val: 3400 (rpm)
